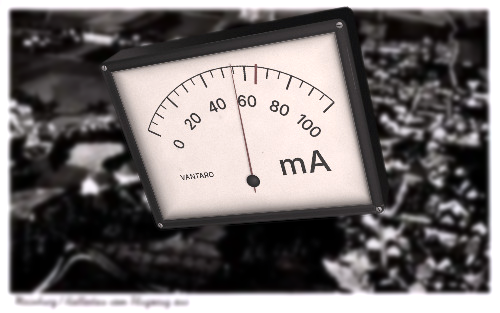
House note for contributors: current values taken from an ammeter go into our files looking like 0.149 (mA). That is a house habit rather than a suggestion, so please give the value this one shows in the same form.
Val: 55 (mA)
